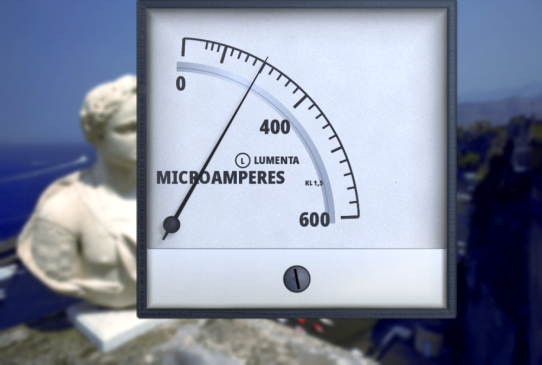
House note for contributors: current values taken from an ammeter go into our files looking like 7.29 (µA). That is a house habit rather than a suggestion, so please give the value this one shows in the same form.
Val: 300 (µA)
